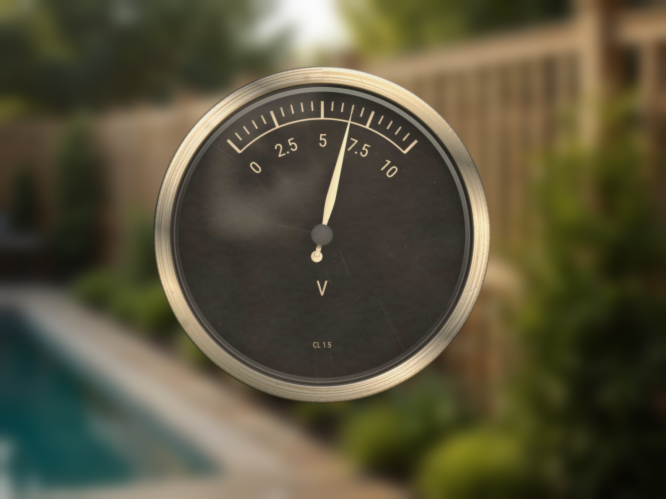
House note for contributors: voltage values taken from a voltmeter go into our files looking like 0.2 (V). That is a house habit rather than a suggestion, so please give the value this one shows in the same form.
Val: 6.5 (V)
